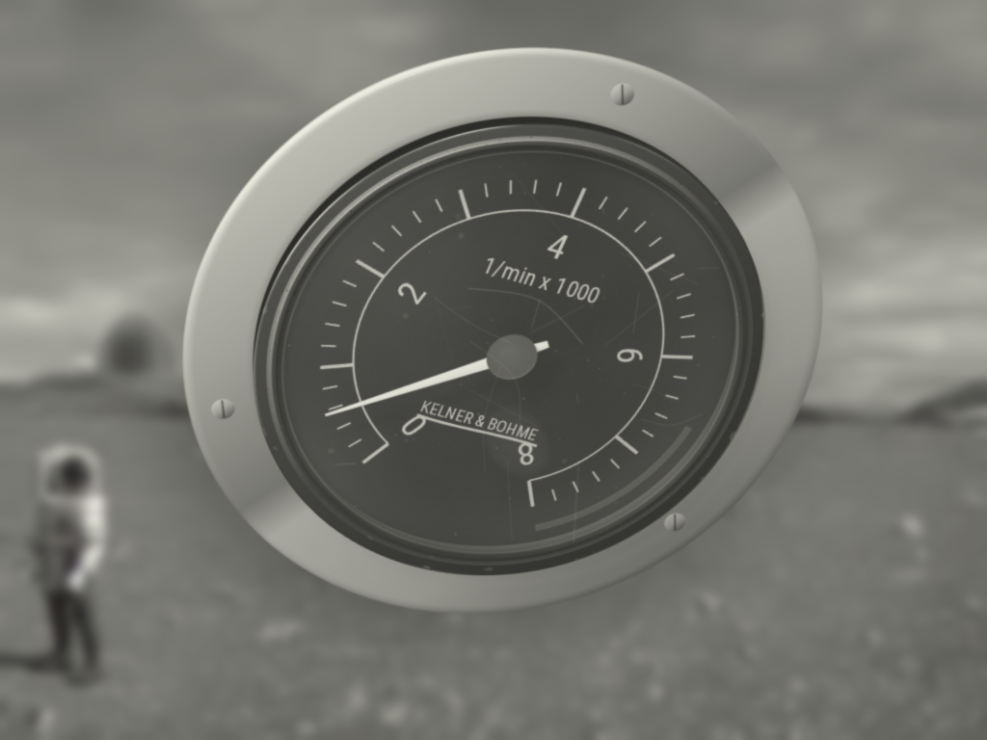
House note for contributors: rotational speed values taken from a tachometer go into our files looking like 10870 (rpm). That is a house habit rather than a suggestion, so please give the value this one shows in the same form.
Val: 600 (rpm)
